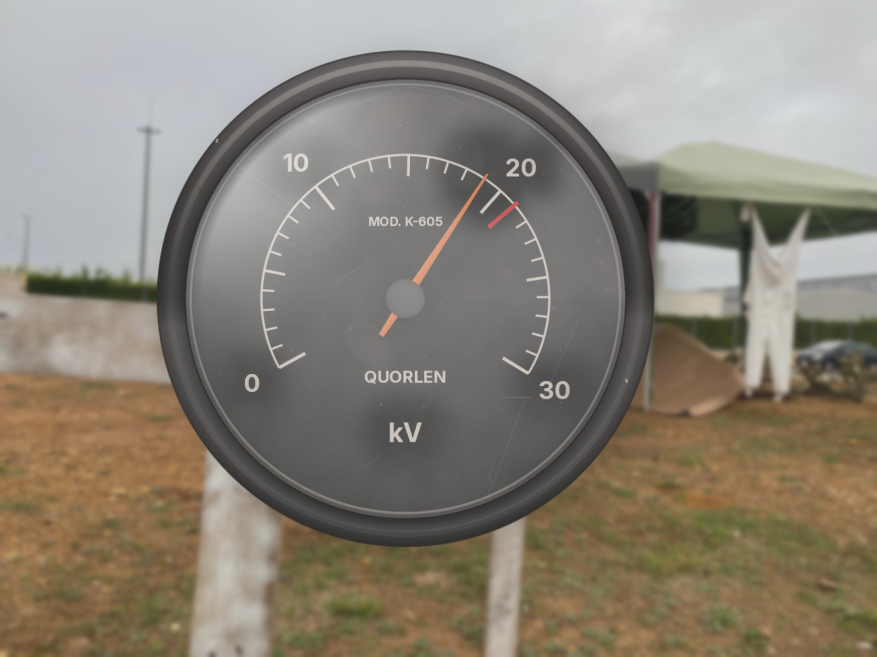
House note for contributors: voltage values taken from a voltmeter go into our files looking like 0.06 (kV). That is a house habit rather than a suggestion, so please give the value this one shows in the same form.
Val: 19 (kV)
